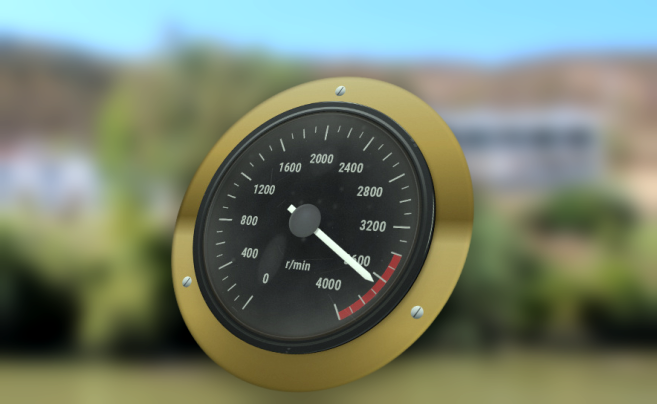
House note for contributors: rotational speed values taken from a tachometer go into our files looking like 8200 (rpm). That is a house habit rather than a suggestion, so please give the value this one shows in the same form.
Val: 3650 (rpm)
